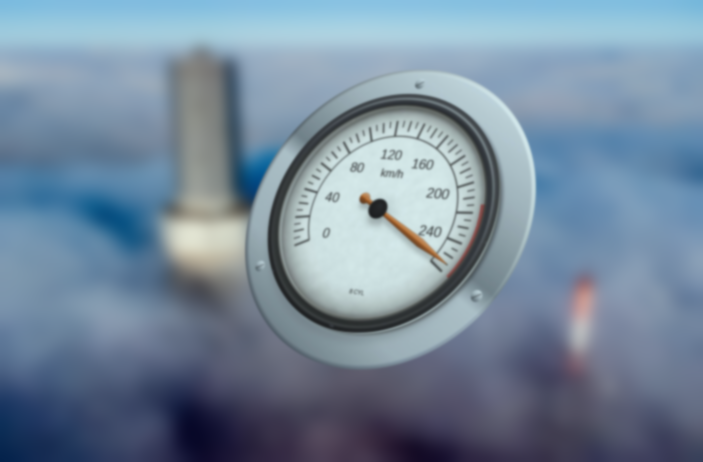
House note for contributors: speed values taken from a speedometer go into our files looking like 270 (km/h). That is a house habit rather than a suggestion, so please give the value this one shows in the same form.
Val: 255 (km/h)
